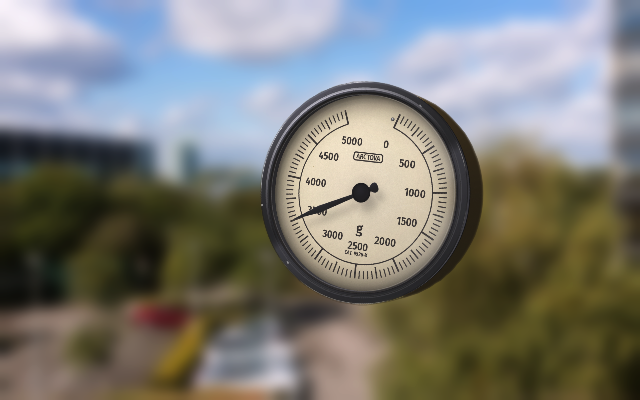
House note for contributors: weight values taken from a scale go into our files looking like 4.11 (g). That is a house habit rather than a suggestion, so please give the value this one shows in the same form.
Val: 3500 (g)
